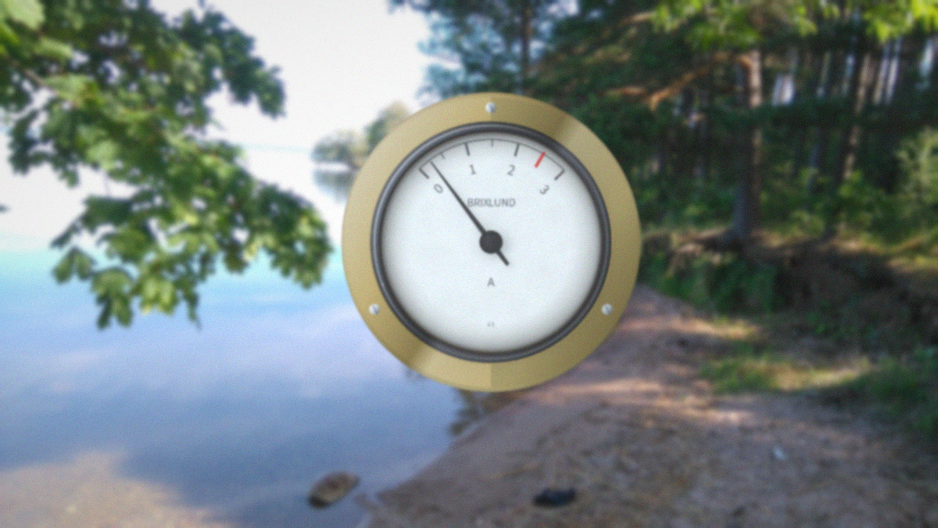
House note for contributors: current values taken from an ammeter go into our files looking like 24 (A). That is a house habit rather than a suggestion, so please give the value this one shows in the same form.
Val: 0.25 (A)
